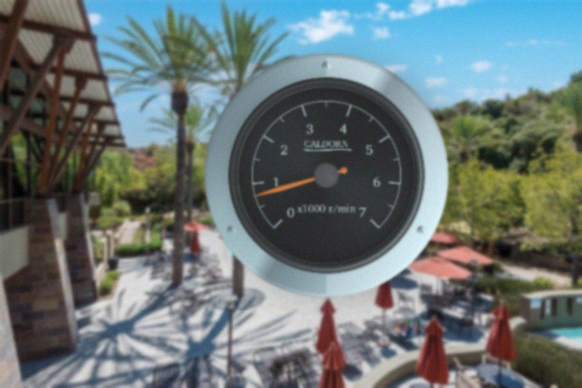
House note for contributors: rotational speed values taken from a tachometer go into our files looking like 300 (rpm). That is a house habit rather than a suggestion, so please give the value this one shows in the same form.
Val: 750 (rpm)
